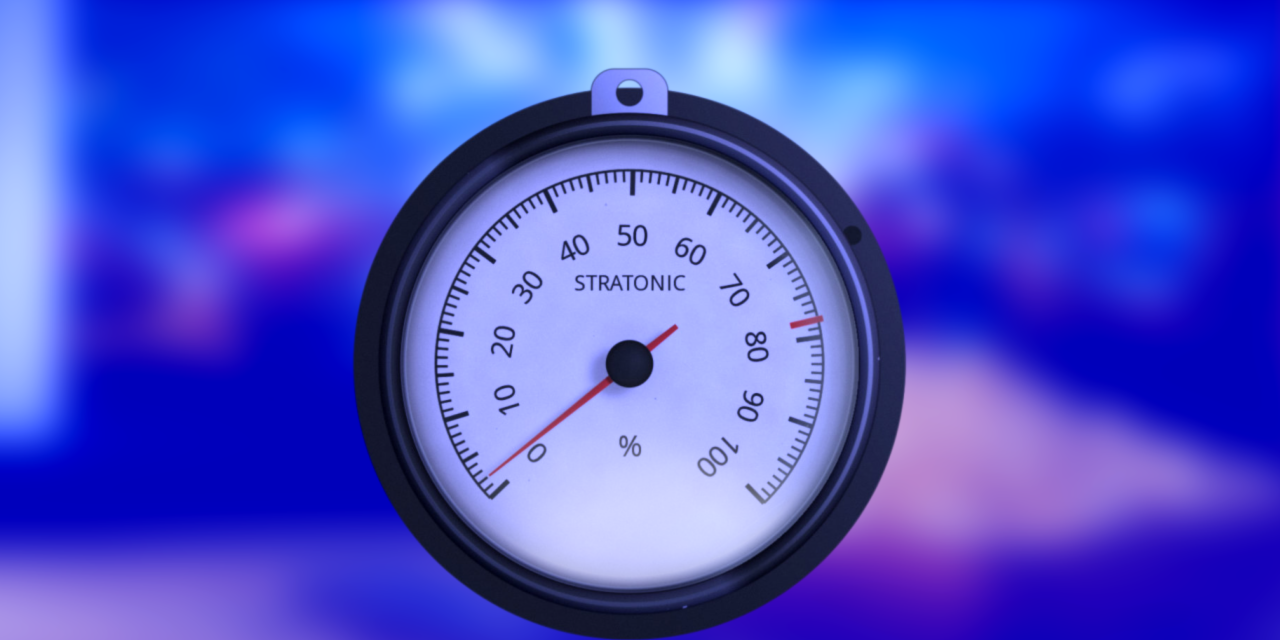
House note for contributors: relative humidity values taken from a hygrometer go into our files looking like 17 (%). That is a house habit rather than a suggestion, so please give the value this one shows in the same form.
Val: 2 (%)
